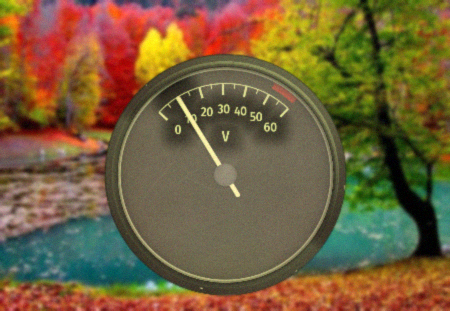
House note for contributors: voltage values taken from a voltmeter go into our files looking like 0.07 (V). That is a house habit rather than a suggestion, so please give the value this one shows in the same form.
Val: 10 (V)
